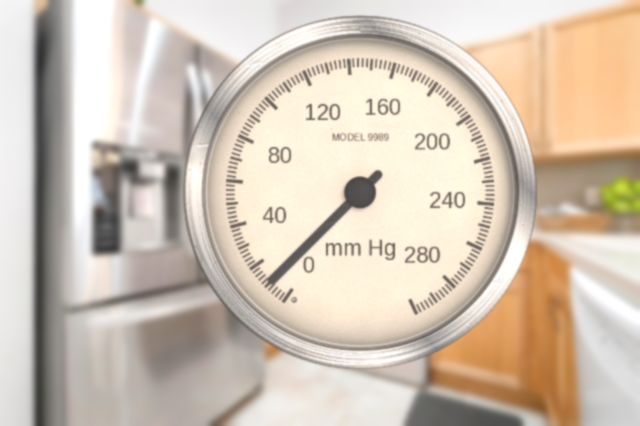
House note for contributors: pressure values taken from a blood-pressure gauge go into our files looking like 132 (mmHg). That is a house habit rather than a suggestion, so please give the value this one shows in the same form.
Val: 10 (mmHg)
